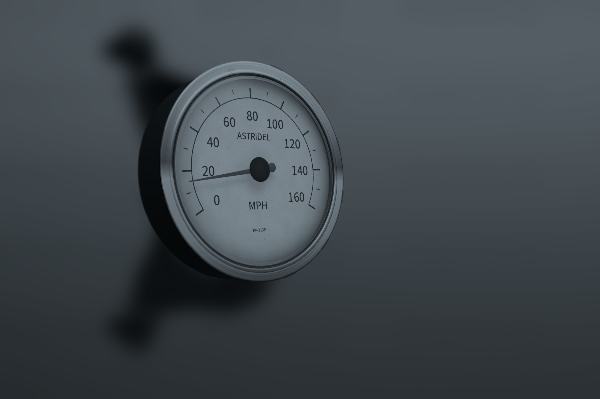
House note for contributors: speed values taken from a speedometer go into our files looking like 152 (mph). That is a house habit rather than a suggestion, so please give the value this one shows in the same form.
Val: 15 (mph)
